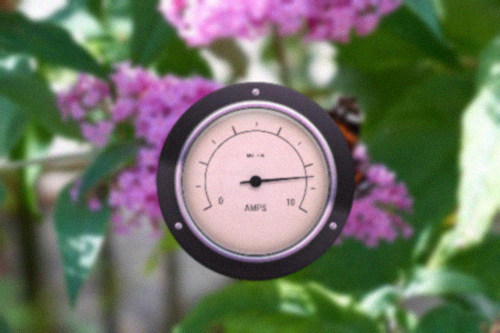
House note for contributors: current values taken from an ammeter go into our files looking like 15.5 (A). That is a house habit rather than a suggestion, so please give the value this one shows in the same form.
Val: 8.5 (A)
